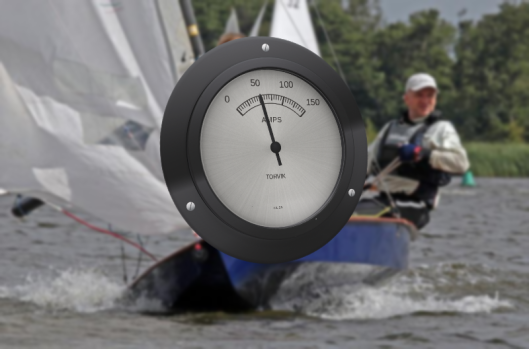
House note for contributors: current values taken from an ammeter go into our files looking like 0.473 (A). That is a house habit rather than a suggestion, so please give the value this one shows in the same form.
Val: 50 (A)
